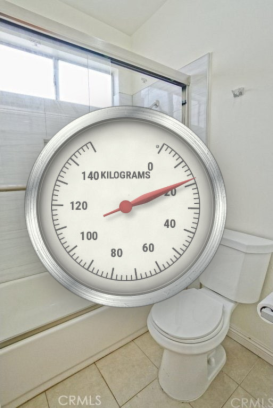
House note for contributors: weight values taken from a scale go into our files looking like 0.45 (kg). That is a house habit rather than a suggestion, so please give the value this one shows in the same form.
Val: 18 (kg)
